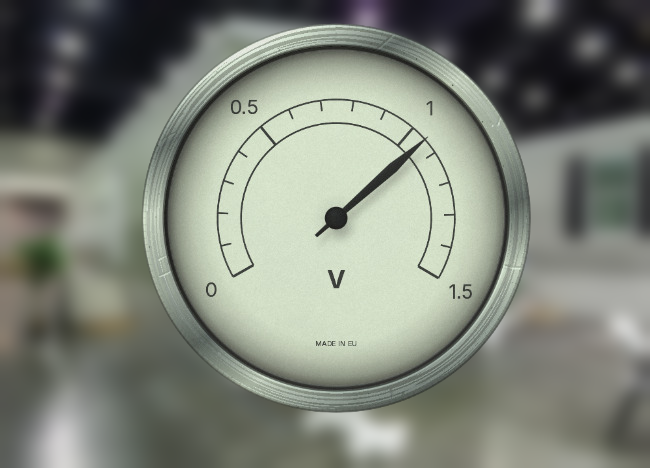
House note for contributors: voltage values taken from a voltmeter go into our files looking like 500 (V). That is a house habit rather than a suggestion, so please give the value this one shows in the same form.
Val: 1.05 (V)
